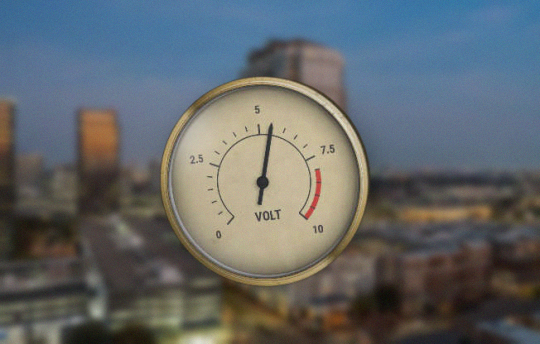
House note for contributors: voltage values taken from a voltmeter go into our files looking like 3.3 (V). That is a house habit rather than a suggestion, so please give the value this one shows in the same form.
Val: 5.5 (V)
